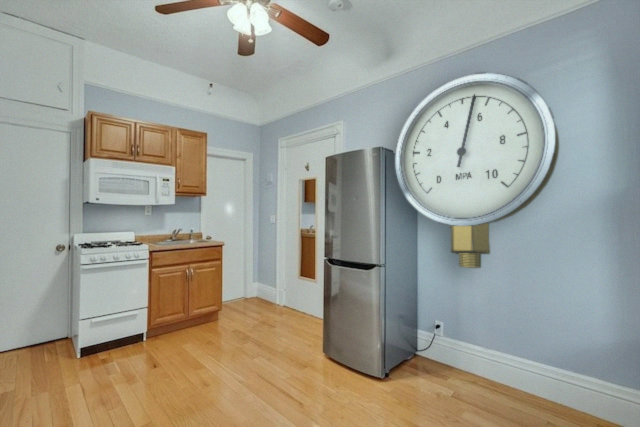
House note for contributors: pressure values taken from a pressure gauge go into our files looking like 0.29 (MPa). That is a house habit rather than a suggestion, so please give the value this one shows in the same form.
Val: 5.5 (MPa)
